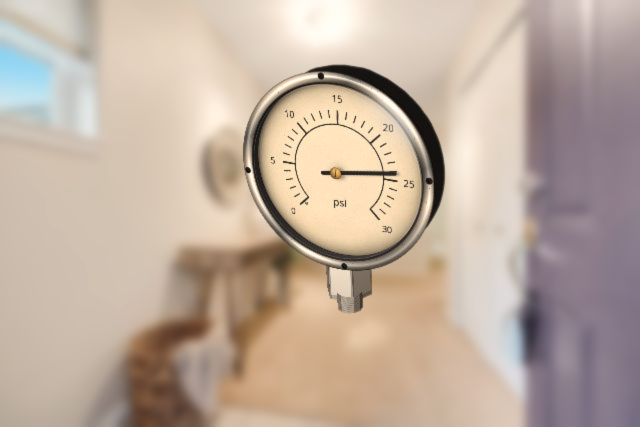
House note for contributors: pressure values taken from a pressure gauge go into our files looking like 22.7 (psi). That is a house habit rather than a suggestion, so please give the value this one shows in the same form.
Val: 24 (psi)
